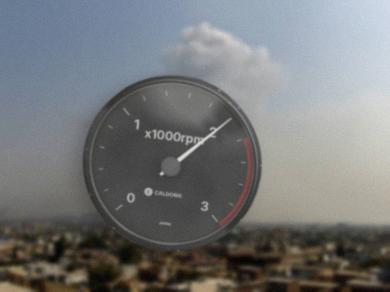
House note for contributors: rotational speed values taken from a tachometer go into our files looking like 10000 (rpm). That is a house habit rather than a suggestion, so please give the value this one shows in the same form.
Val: 2000 (rpm)
